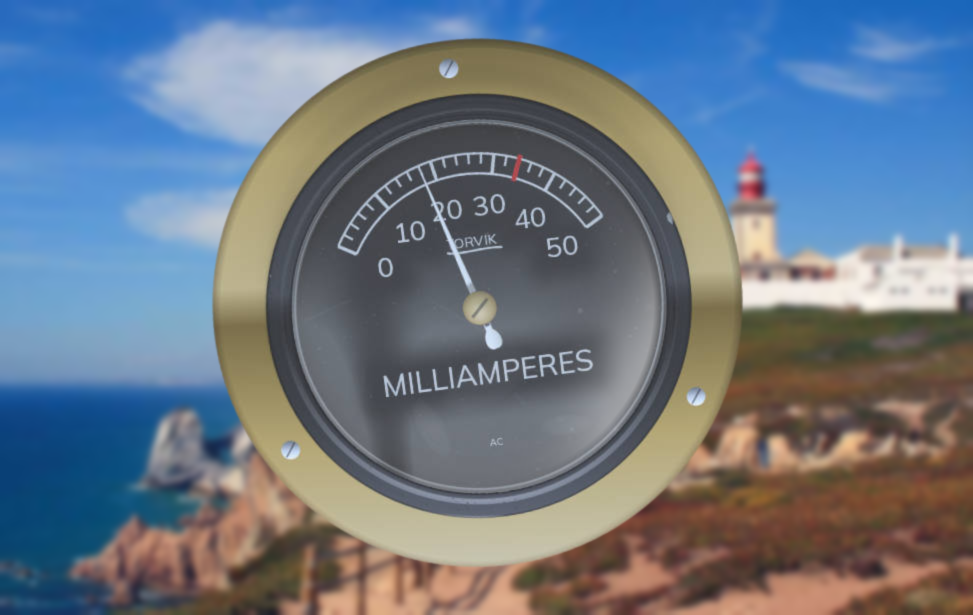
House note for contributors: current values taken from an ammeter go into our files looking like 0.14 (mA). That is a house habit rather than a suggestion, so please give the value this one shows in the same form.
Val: 18 (mA)
